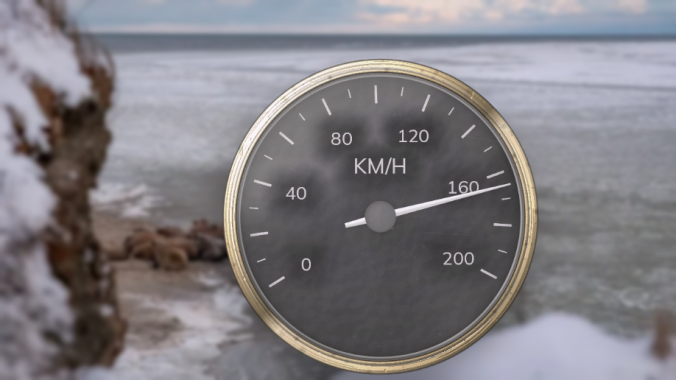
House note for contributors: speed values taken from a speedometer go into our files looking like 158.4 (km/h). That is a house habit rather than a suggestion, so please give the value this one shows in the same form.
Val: 165 (km/h)
